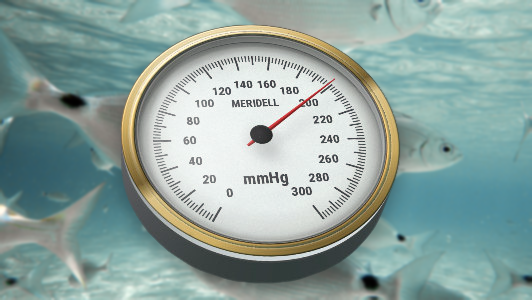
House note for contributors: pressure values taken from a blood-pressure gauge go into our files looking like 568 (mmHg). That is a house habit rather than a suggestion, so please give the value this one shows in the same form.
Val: 200 (mmHg)
